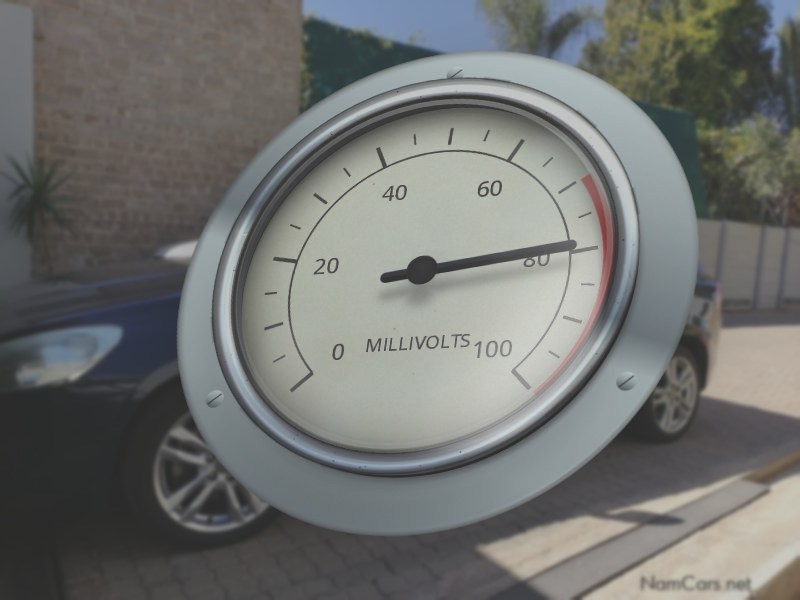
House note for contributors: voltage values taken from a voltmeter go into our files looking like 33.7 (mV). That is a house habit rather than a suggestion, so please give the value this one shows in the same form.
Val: 80 (mV)
